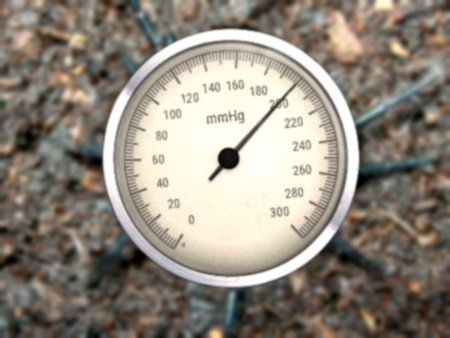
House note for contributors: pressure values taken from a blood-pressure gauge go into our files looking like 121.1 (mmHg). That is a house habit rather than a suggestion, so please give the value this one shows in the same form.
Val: 200 (mmHg)
